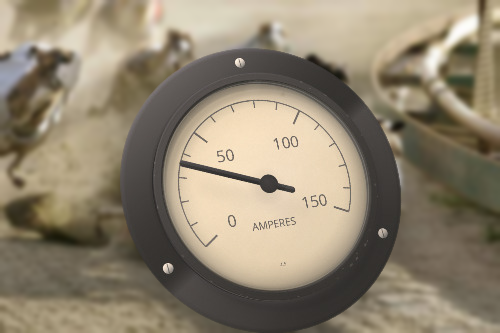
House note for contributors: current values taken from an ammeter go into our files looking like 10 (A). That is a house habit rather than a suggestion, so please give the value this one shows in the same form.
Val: 35 (A)
